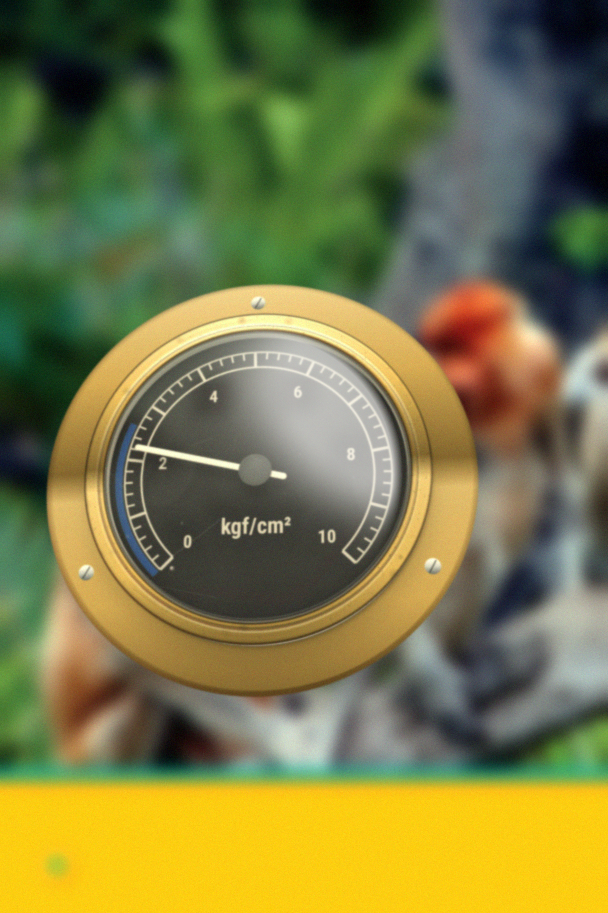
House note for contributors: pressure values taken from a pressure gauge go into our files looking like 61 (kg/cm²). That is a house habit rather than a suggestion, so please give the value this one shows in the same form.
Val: 2.2 (kg/cm²)
